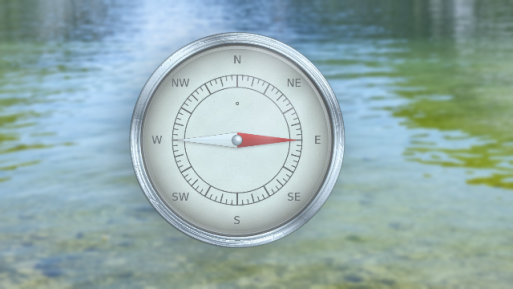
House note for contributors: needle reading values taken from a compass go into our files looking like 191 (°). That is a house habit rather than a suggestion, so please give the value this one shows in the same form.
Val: 90 (°)
